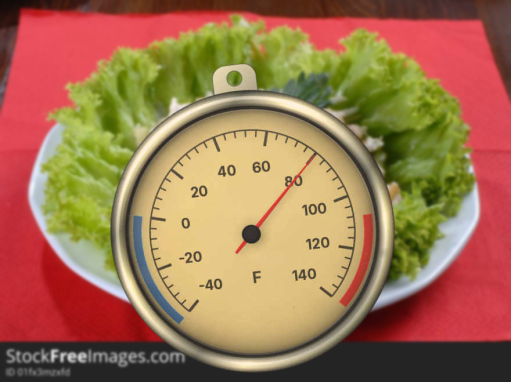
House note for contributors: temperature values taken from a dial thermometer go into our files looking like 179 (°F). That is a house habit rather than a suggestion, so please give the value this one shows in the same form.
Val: 80 (°F)
